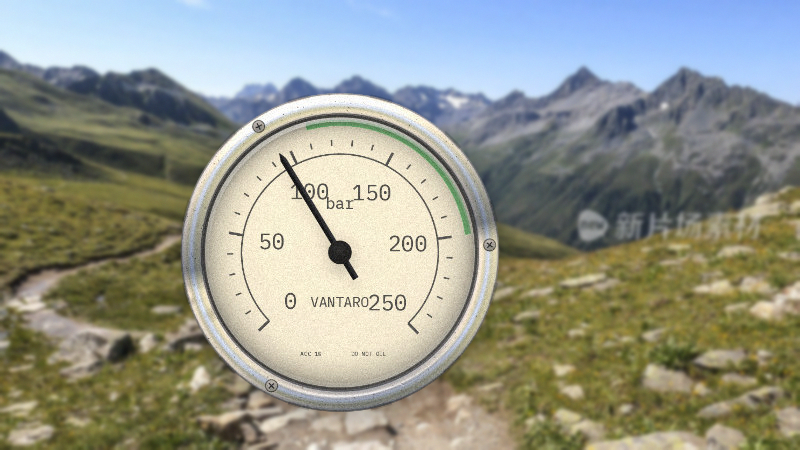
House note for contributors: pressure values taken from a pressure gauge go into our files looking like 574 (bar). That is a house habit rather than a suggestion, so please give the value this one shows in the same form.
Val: 95 (bar)
